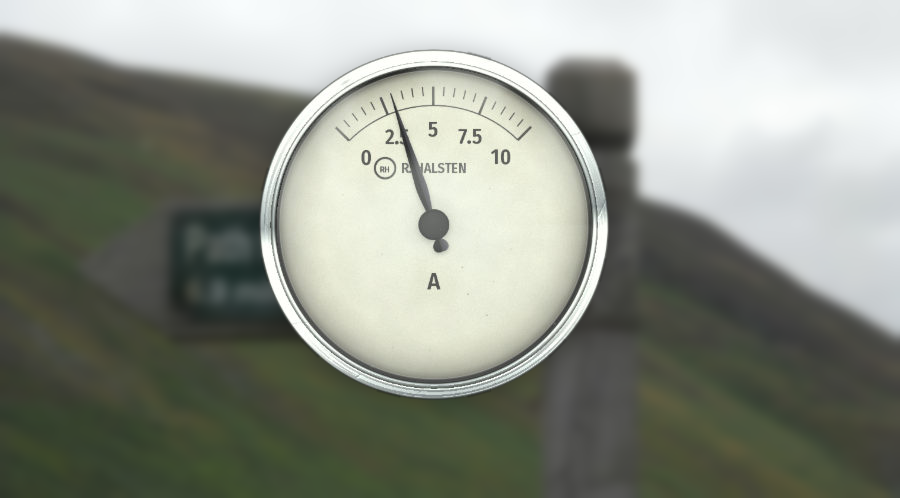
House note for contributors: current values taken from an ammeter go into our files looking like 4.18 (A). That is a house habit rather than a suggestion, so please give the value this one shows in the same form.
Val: 3 (A)
